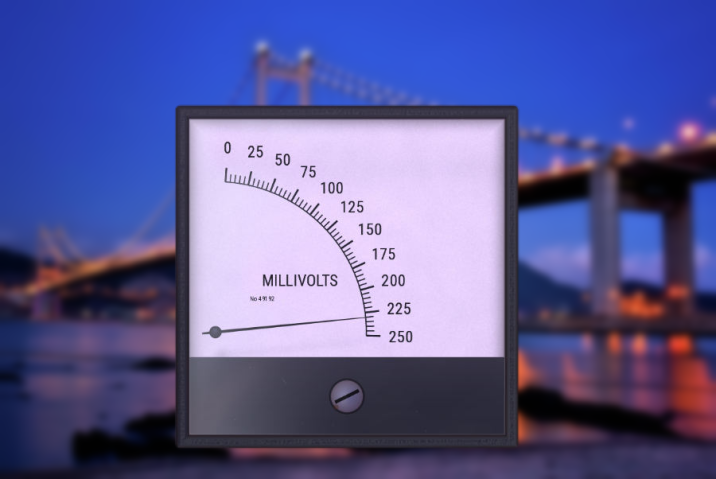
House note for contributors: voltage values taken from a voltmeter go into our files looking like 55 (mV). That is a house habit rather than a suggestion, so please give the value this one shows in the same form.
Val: 230 (mV)
